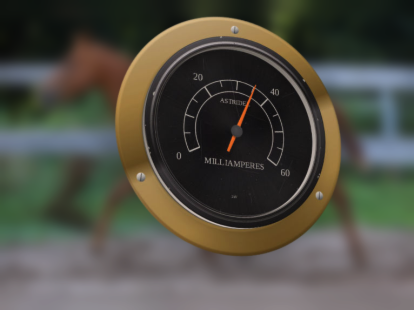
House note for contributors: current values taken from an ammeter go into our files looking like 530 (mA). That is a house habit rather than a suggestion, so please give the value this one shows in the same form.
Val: 35 (mA)
